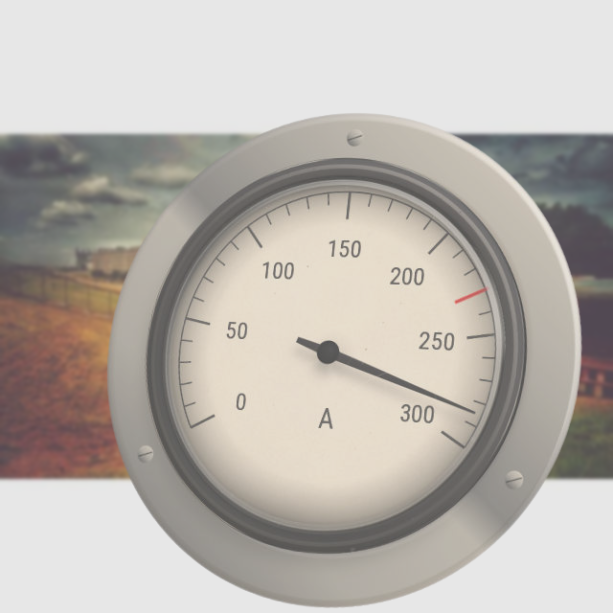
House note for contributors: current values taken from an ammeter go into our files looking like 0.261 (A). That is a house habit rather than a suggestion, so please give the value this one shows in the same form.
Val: 285 (A)
